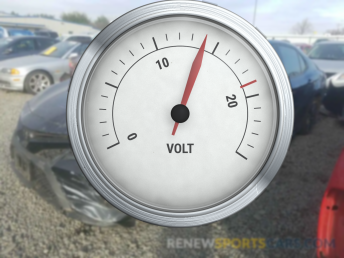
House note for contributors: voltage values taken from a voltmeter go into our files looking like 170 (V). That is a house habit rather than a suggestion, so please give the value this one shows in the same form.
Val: 14 (V)
